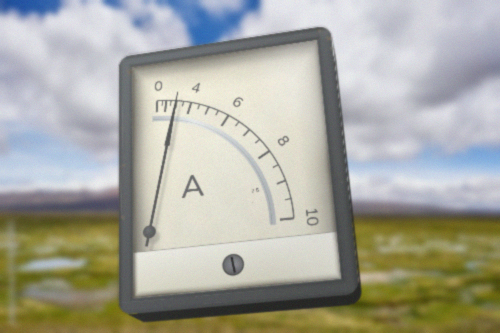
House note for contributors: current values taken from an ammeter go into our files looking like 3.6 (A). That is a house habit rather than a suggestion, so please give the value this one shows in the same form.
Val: 3 (A)
